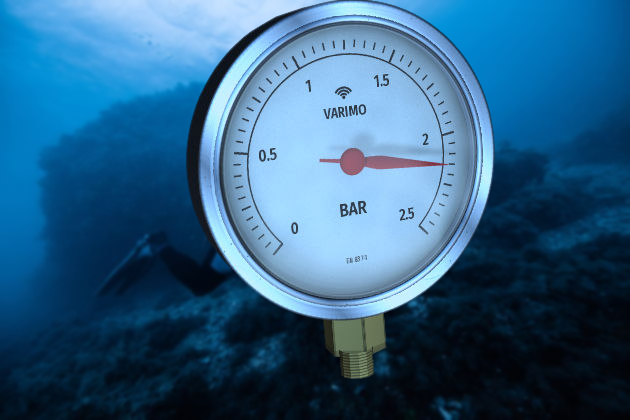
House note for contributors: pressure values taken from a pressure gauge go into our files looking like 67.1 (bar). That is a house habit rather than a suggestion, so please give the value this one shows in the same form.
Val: 2.15 (bar)
